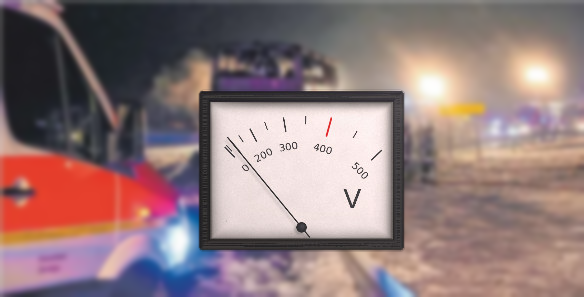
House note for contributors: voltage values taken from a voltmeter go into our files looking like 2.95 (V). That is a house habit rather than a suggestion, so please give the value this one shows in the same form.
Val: 100 (V)
